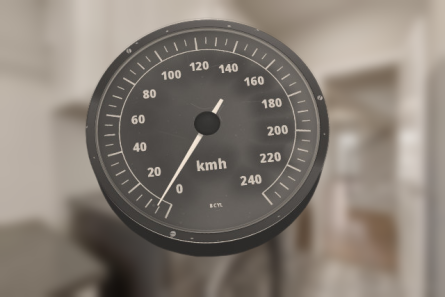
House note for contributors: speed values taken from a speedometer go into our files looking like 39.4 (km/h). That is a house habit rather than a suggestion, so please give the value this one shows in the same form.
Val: 5 (km/h)
